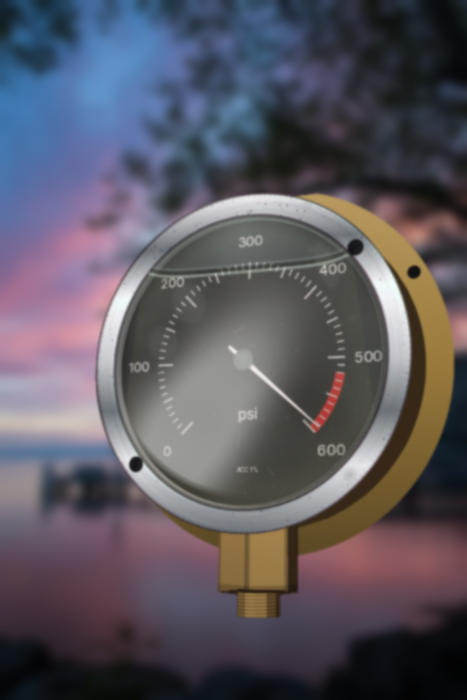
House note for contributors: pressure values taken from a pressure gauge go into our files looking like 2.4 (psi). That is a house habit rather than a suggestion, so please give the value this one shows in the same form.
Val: 590 (psi)
